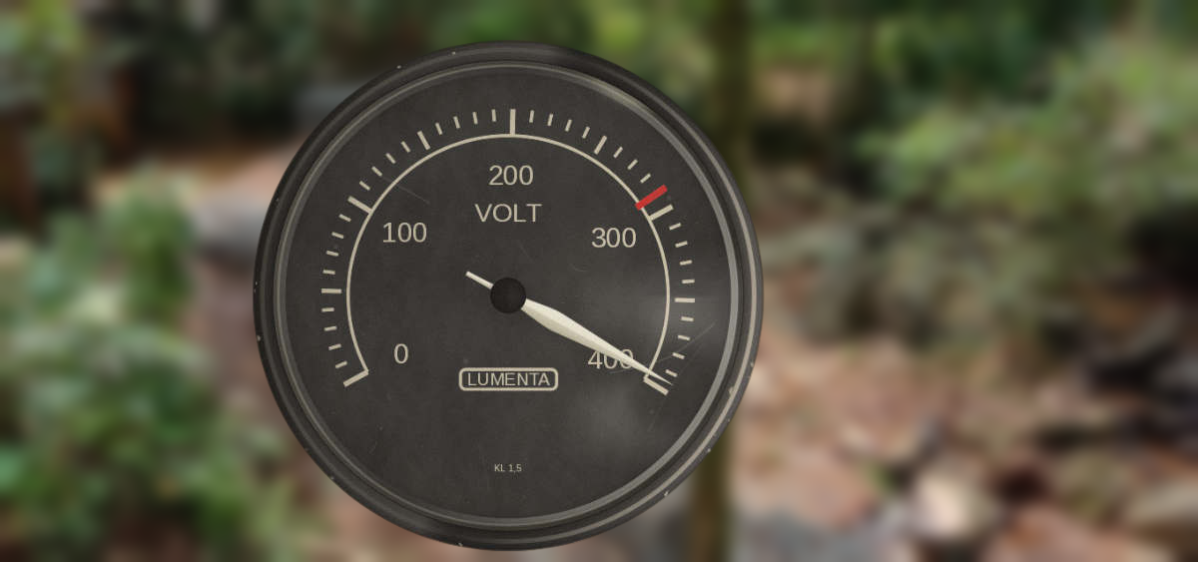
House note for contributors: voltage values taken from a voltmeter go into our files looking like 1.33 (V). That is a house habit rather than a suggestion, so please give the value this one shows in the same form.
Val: 395 (V)
